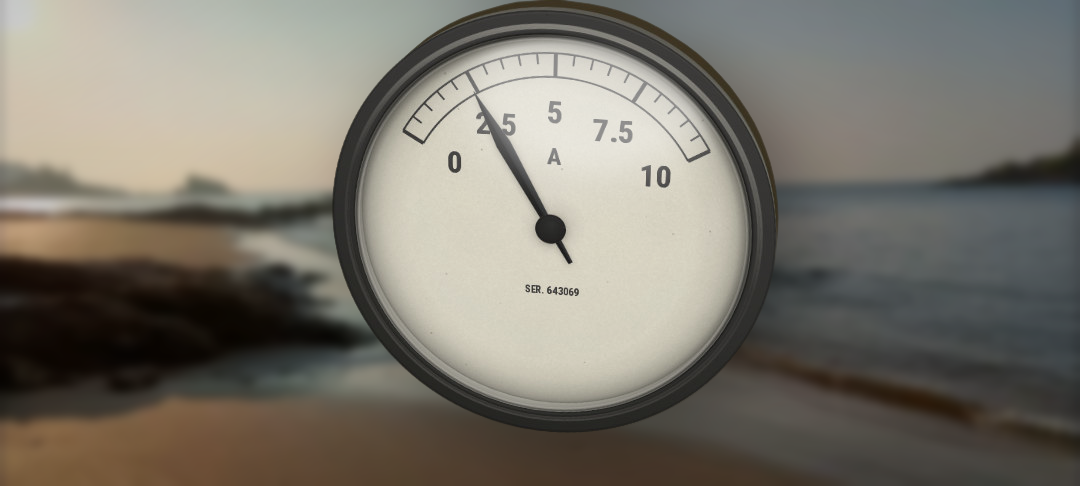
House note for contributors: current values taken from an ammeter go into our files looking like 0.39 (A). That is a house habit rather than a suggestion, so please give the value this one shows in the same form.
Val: 2.5 (A)
